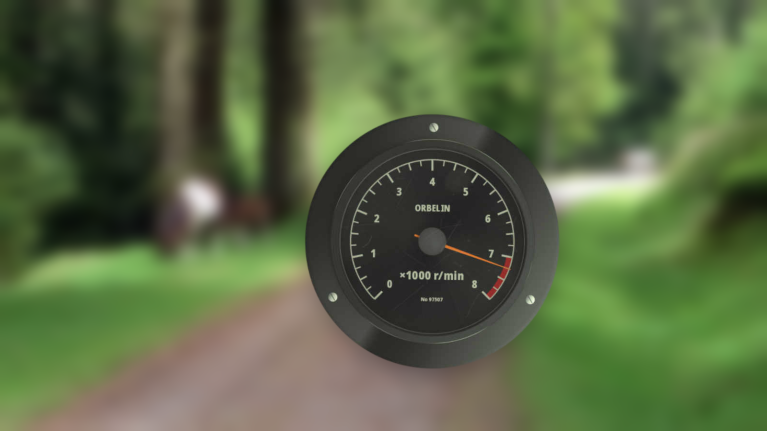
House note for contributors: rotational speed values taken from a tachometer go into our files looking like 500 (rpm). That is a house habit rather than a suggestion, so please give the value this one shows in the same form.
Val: 7250 (rpm)
